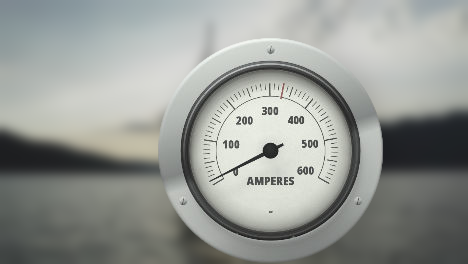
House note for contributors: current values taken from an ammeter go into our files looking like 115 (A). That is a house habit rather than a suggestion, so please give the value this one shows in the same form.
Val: 10 (A)
